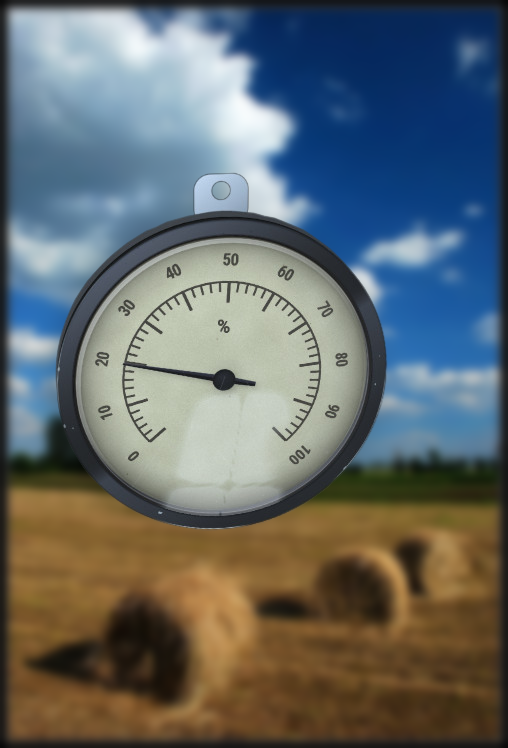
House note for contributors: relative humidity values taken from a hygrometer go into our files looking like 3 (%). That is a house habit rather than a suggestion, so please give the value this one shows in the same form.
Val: 20 (%)
